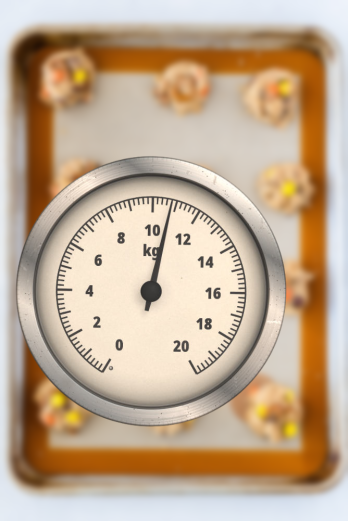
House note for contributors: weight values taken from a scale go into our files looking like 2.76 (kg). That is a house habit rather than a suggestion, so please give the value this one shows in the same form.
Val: 10.8 (kg)
